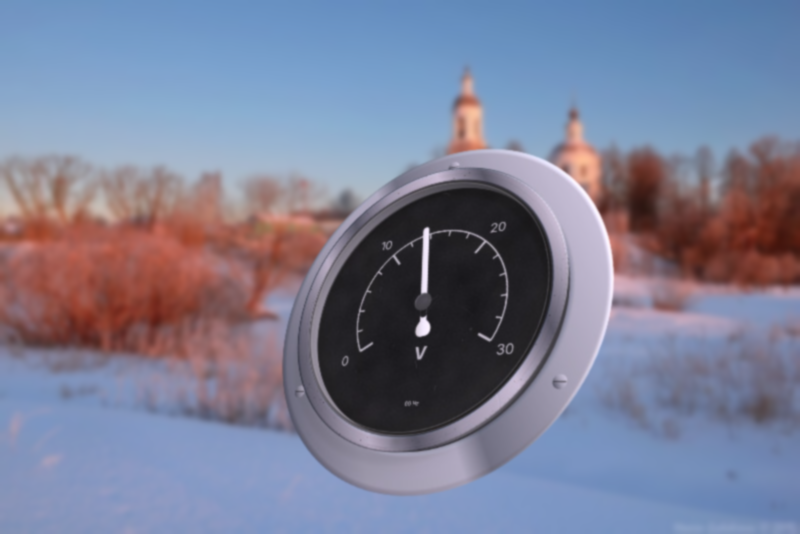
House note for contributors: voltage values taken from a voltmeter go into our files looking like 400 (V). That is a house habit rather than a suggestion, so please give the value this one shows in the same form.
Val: 14 (V)
